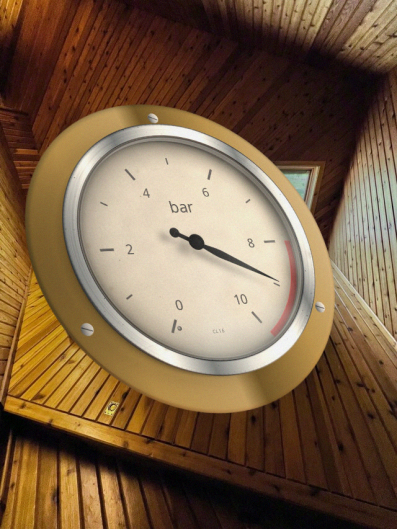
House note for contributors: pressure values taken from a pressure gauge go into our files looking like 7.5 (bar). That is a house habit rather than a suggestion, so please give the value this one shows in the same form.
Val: 9 (bar)
